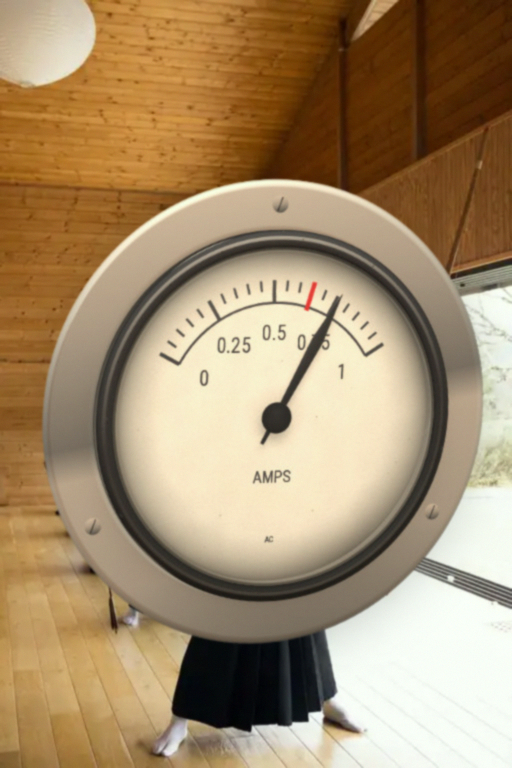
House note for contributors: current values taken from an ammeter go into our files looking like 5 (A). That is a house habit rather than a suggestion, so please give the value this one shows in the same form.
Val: 0.75 (A)
